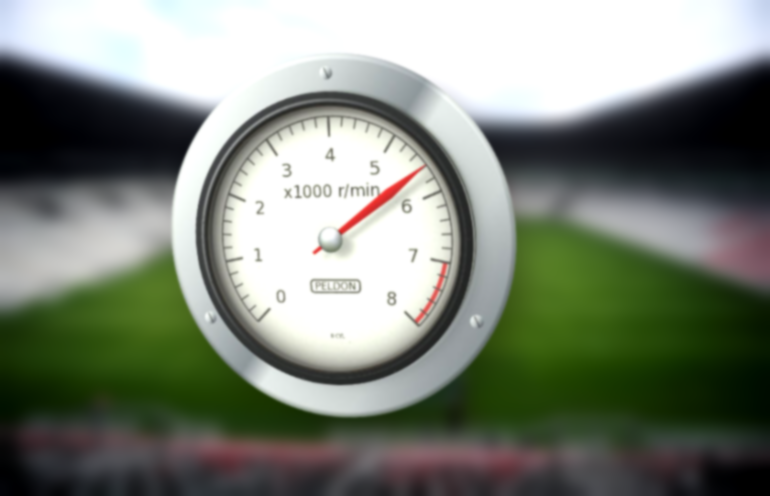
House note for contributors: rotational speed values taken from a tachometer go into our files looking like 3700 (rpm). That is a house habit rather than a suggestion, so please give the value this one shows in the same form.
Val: 5600 (rpm)
